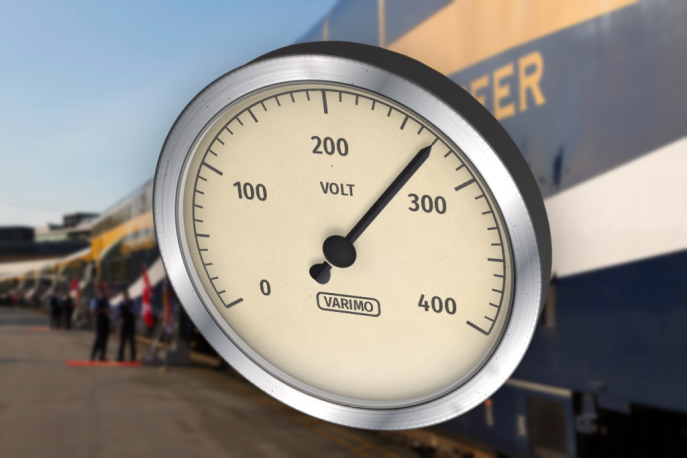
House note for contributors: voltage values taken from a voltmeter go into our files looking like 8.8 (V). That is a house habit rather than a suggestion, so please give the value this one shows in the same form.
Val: 270 (V)
